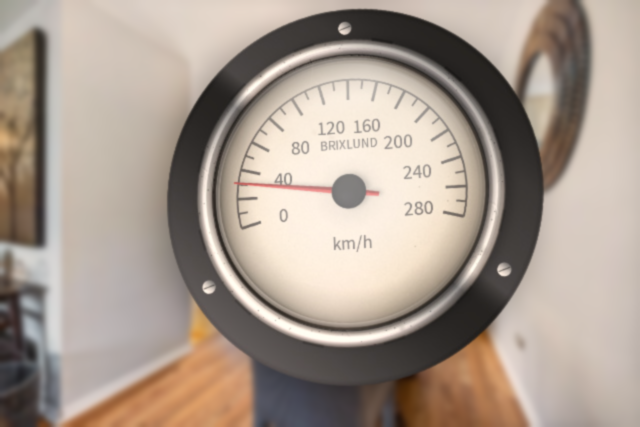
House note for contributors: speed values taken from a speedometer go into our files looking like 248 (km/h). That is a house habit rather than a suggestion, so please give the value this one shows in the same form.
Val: 30 (km/h)
